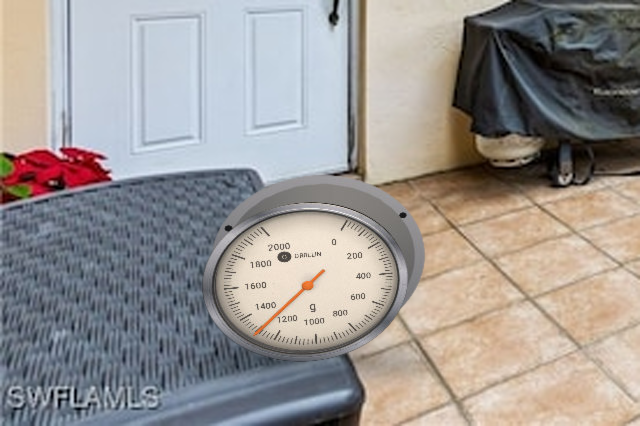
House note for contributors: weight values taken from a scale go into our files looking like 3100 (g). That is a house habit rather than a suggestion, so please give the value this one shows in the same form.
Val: 1300 (g)
